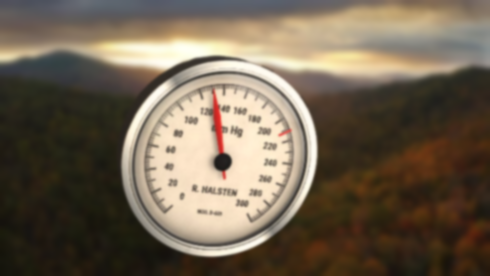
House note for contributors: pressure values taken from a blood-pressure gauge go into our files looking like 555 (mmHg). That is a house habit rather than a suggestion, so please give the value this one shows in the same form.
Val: 130 (mmHg)
